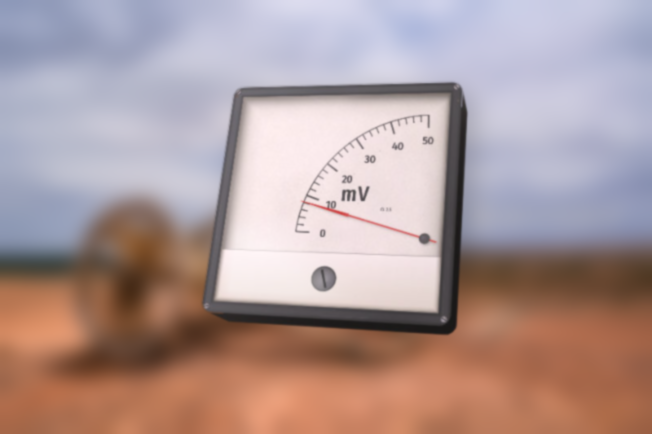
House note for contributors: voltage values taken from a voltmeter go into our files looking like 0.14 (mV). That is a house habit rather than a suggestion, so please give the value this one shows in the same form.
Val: 8 (mV)
